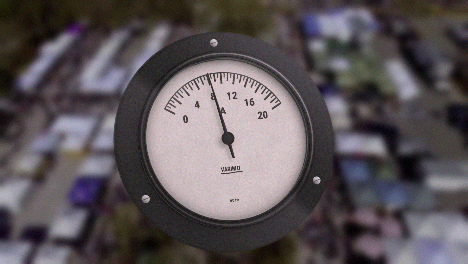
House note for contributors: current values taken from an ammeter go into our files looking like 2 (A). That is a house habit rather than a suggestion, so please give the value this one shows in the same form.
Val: 8 (A)
